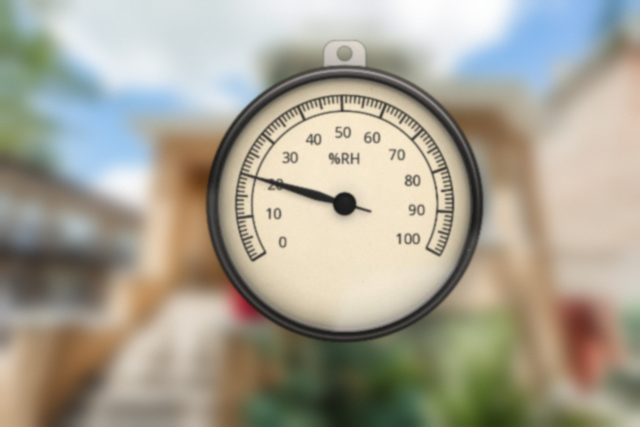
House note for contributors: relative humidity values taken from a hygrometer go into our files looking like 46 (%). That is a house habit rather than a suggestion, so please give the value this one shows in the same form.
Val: 20 (%)
